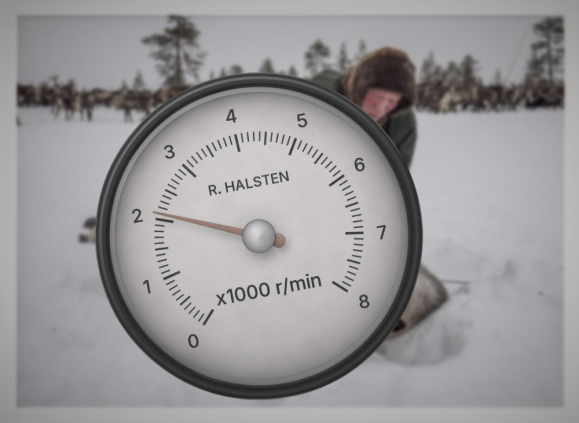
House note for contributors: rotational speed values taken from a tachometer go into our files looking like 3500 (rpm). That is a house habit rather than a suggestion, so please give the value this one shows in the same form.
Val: 2100 (rpm)
